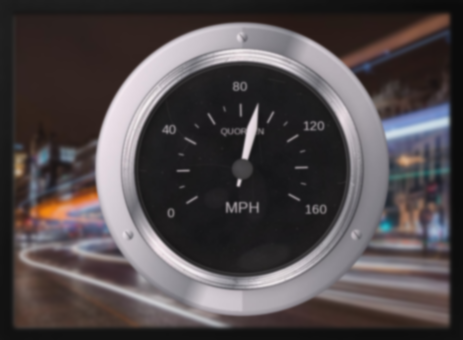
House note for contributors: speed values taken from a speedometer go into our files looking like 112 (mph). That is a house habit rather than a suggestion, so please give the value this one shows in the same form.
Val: 90 (mph)
